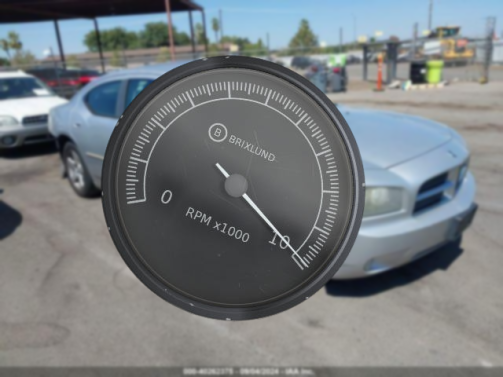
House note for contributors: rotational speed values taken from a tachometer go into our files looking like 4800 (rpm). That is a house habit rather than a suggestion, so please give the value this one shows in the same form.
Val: 9900 (rpm)
